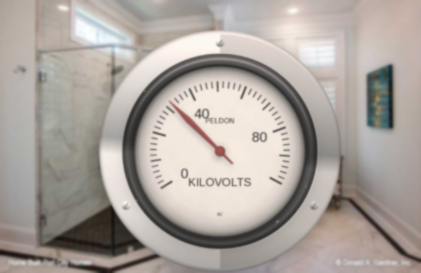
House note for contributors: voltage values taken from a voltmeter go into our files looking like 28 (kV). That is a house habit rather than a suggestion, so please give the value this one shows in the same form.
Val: 32 (kV)
